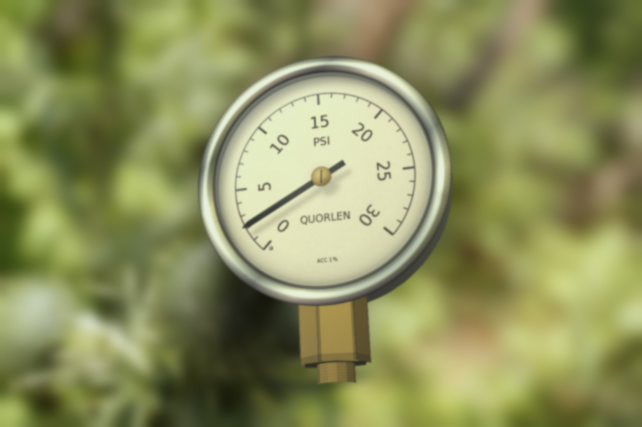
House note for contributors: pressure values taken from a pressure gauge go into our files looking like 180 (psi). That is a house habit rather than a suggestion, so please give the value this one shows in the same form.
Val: 2 (psi)
